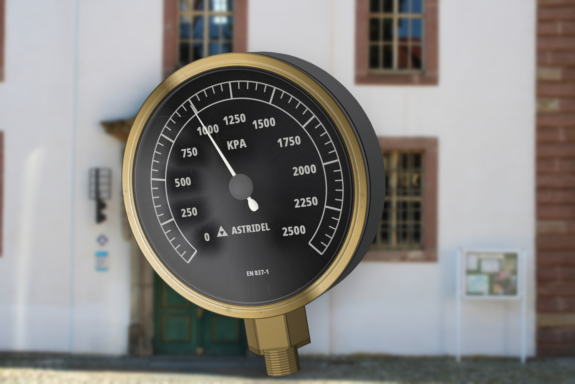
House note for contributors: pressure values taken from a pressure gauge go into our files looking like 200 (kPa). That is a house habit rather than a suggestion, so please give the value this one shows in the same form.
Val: 1000 (kPa)
